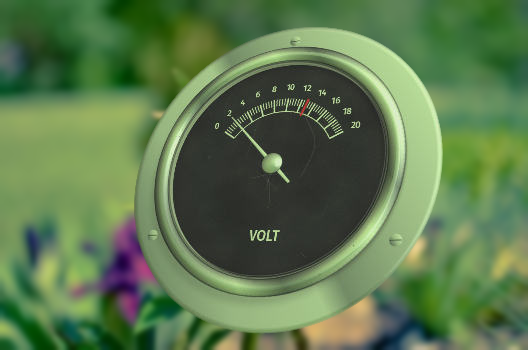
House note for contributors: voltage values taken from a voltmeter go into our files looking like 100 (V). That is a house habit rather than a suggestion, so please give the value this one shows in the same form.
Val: 2 (V)
